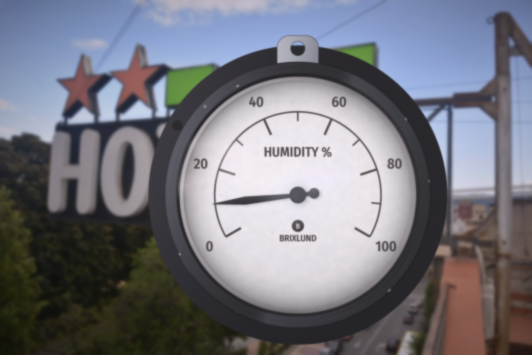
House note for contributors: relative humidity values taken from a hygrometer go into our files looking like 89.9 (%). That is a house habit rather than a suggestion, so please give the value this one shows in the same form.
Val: 10 (%)
